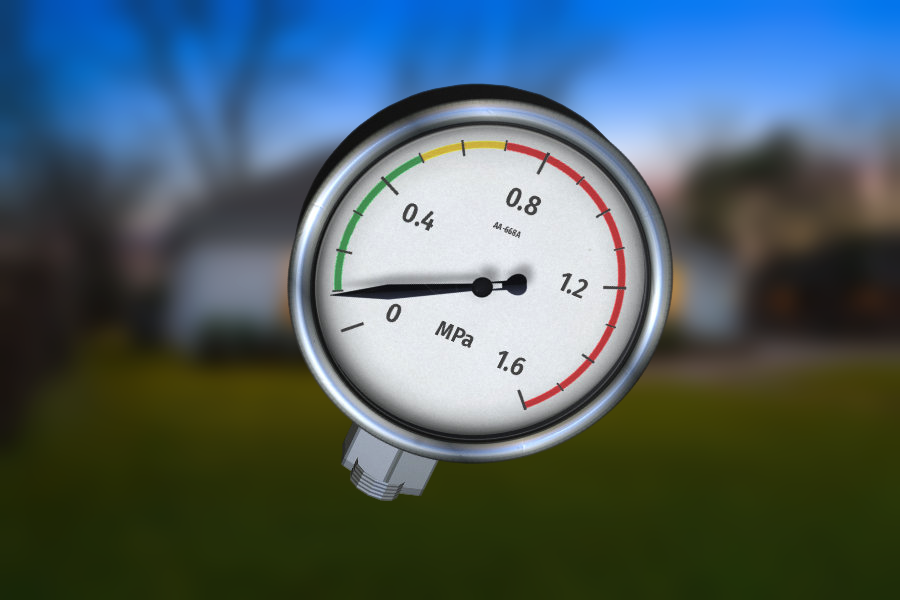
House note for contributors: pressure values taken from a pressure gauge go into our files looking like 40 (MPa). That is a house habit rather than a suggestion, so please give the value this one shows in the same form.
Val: 0.1 (MPa)
